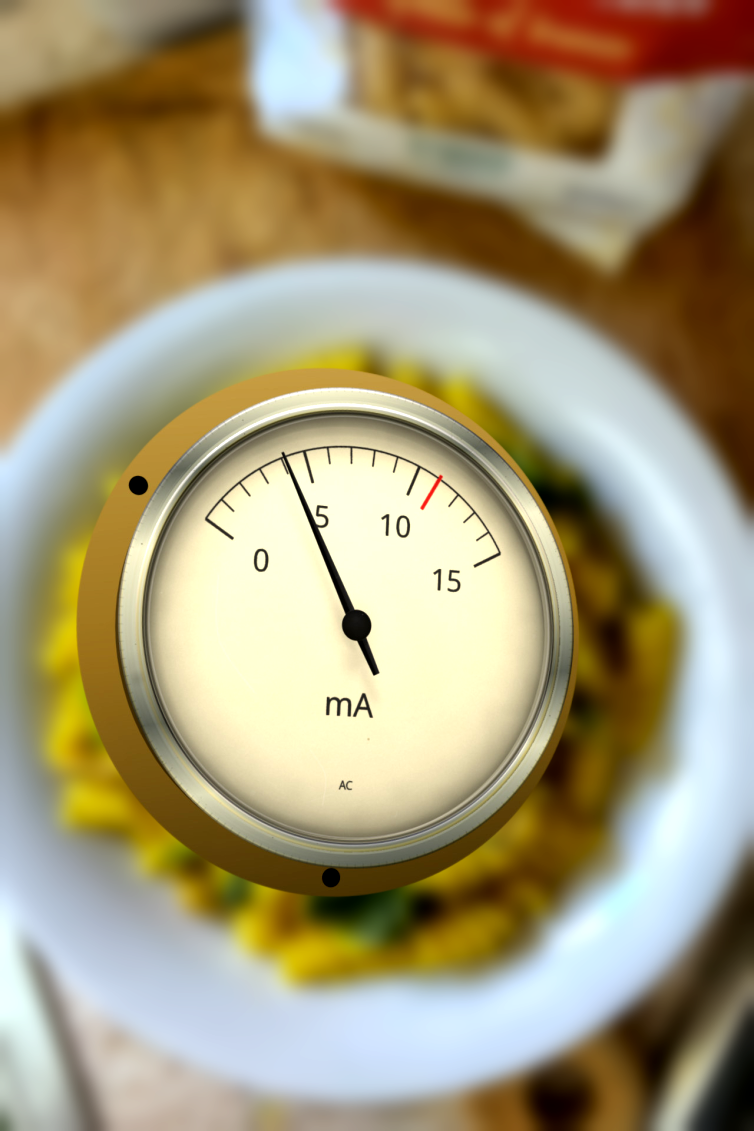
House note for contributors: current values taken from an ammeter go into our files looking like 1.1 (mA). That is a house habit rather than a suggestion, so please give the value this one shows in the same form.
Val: 4 (mA)
